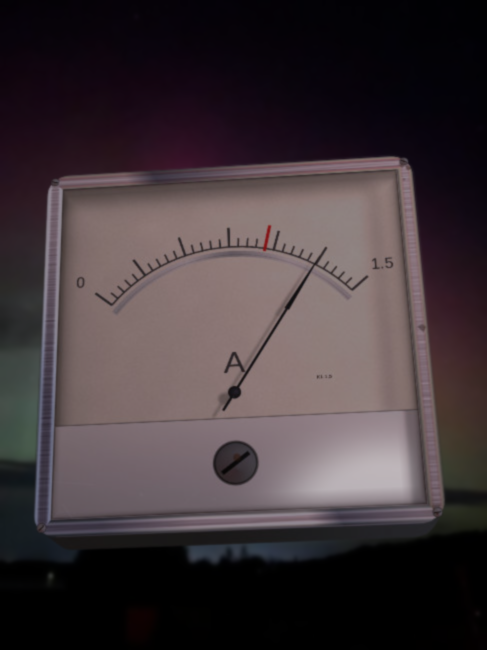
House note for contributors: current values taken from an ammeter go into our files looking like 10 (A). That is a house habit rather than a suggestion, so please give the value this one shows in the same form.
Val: 1.25 (A)
